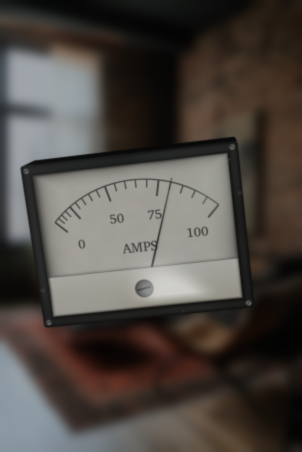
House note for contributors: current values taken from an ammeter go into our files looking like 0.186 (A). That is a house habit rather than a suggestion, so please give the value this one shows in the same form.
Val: 80 (A)
